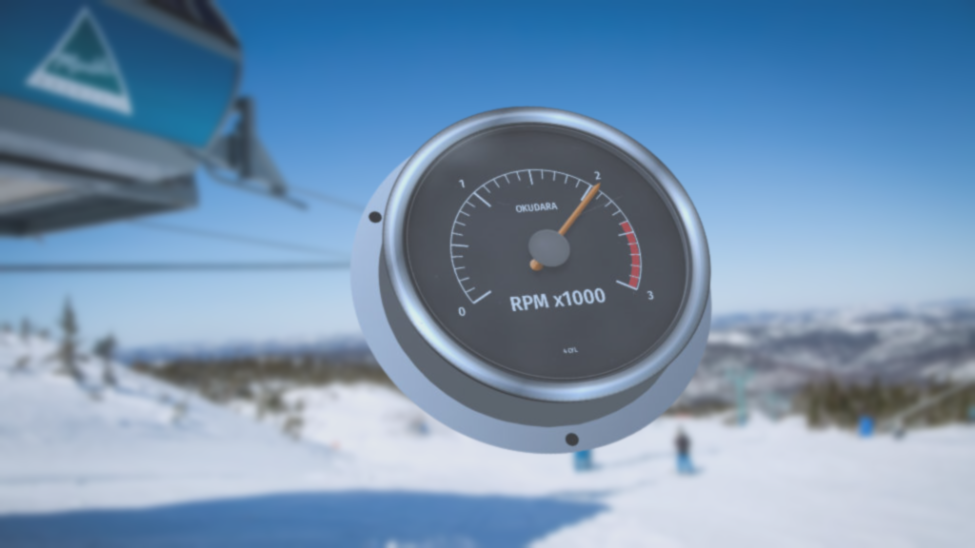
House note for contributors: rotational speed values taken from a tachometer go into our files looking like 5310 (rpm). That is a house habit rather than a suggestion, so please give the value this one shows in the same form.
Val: 2050 (rpm)
